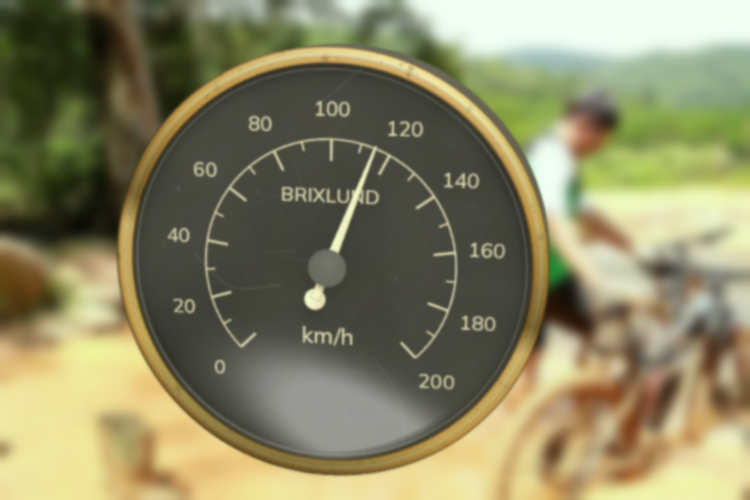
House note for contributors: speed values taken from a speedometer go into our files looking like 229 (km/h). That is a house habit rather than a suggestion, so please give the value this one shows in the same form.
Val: 115 (km/h)
